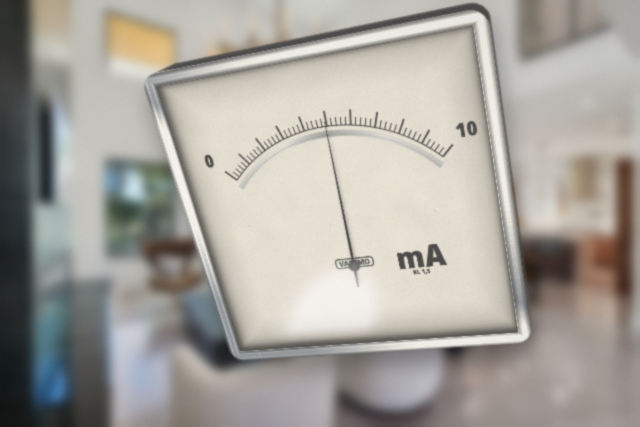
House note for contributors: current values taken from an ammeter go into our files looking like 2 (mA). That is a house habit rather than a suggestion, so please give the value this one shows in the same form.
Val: 5 (mA)
